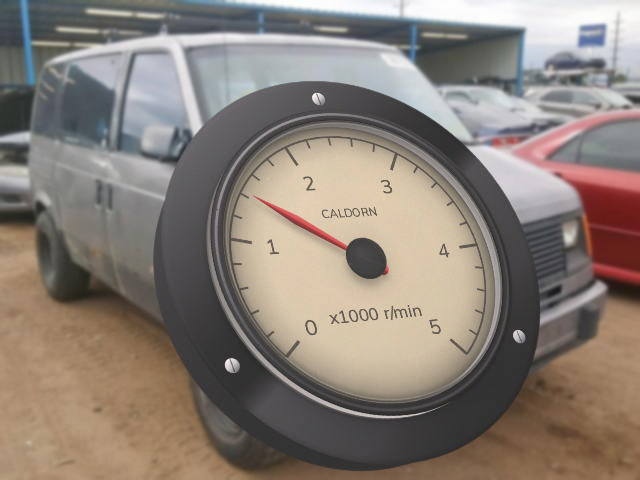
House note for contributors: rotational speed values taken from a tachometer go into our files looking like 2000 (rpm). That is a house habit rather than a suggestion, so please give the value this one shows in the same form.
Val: 1400 (rpm)
